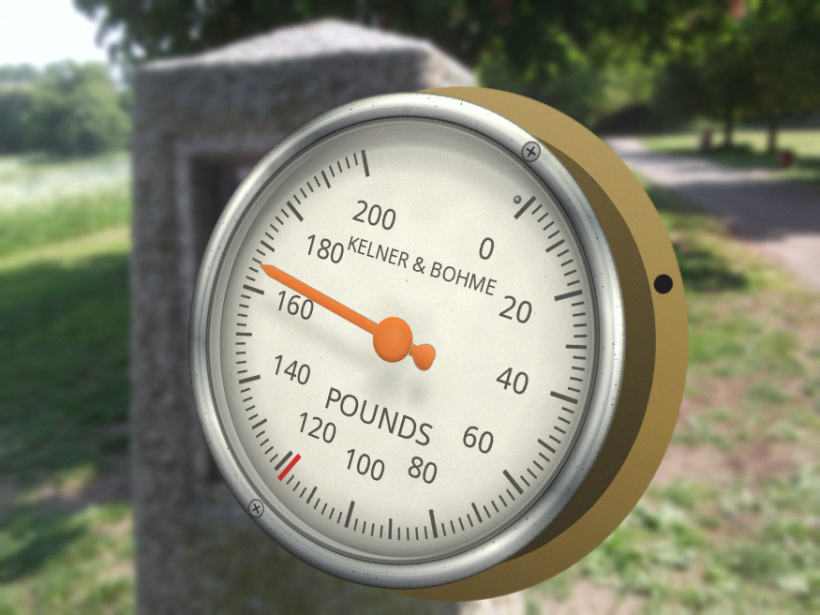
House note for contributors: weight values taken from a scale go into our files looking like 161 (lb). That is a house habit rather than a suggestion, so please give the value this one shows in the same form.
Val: 166 (lb)
